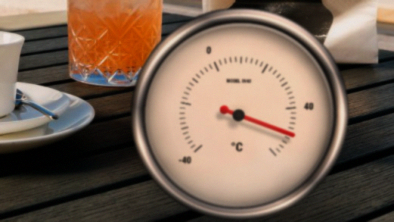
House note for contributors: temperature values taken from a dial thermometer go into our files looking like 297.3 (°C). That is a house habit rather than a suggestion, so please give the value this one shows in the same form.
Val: 50 (°C)
